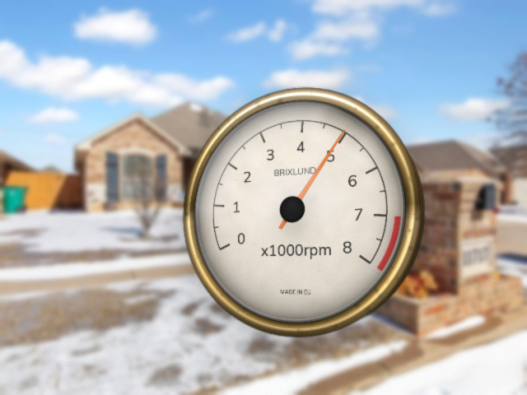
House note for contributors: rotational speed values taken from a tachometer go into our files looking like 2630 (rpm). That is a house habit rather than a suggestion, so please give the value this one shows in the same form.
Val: 5000 (rpm)
